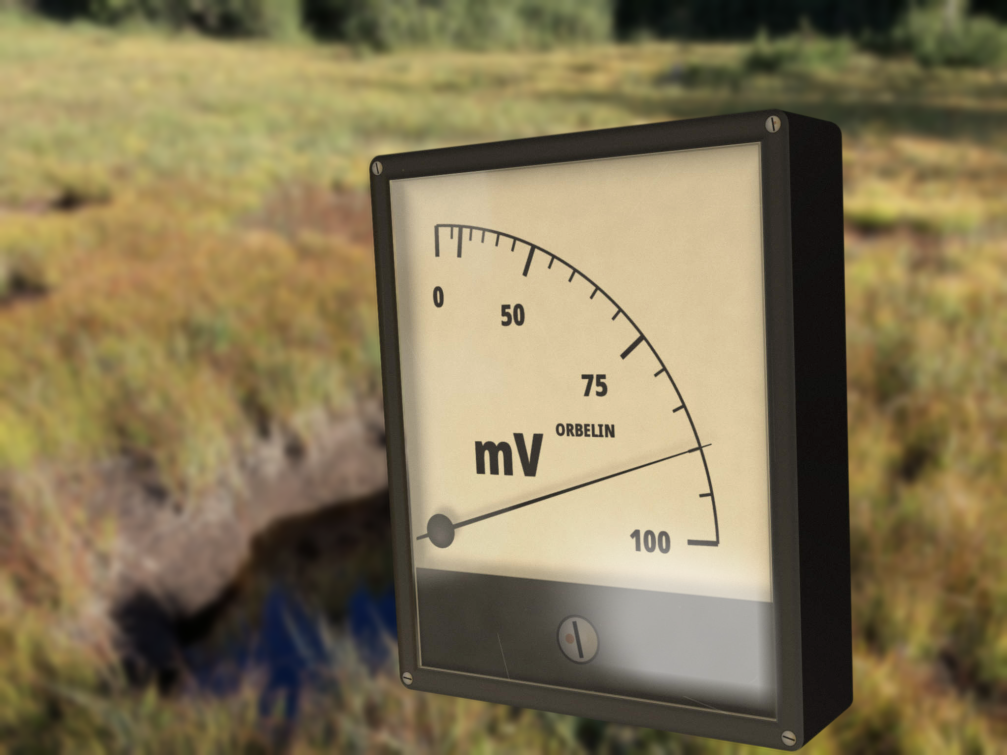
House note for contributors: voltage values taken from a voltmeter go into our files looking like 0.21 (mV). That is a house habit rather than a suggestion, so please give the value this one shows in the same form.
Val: 90 (mV)
